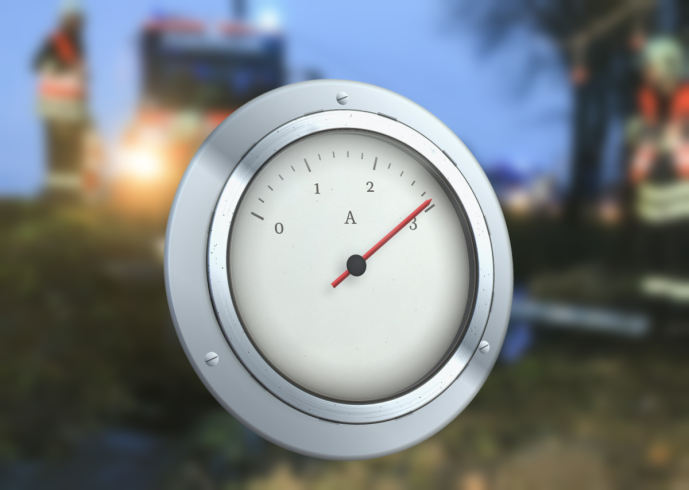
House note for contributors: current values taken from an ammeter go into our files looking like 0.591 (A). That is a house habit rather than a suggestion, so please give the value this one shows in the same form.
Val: 2.9 (A)
